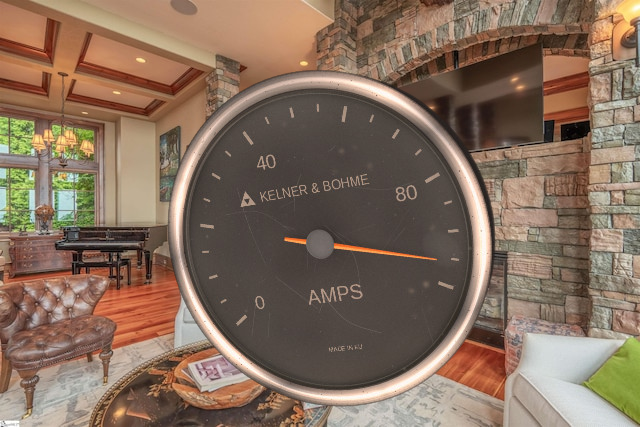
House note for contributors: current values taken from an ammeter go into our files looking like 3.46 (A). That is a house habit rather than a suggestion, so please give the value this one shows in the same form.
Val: 95 (A)
